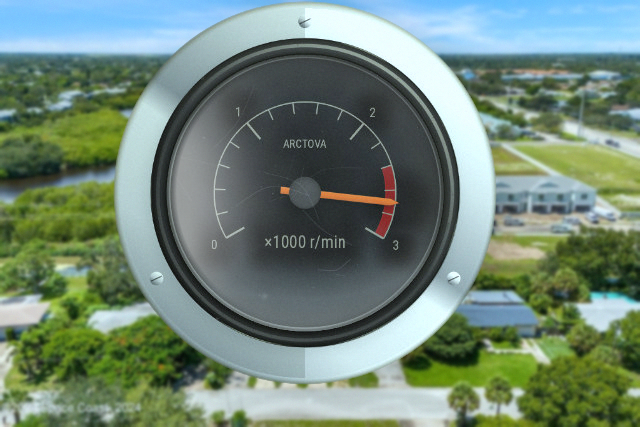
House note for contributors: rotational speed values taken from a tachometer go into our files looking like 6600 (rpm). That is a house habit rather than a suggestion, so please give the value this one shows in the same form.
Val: 2700 (rpm)
